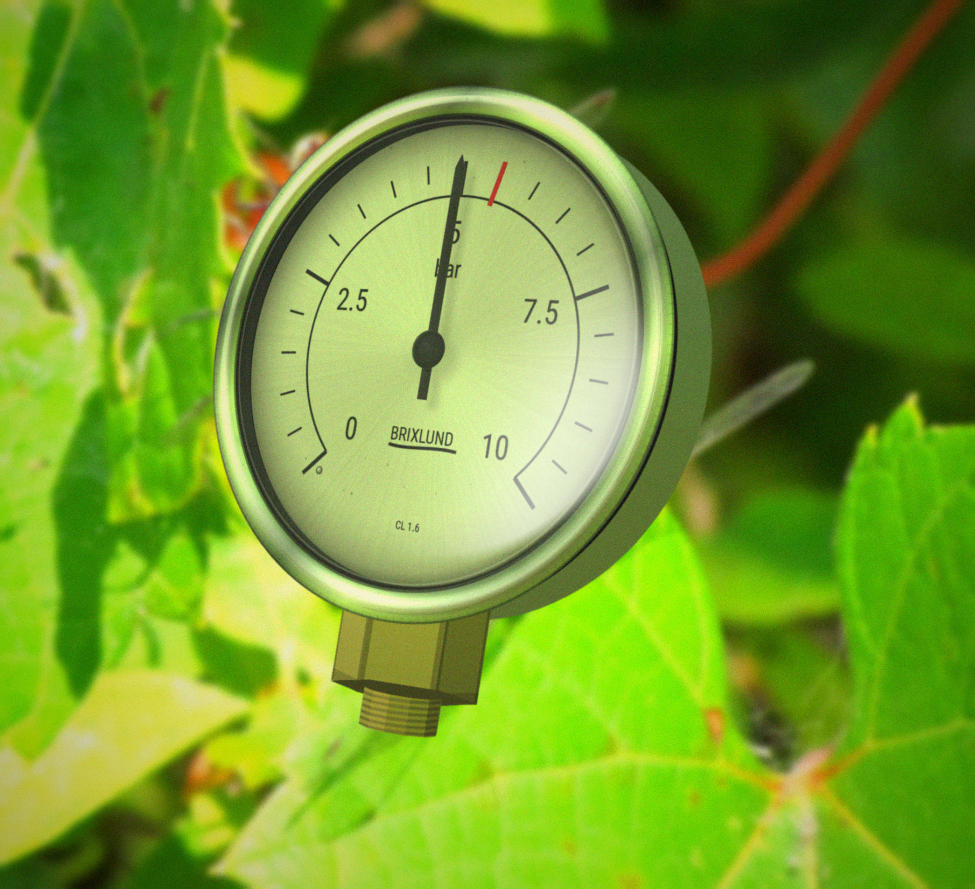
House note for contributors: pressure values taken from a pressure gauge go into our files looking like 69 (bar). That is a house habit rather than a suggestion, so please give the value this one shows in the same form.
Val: 5 (bar)
